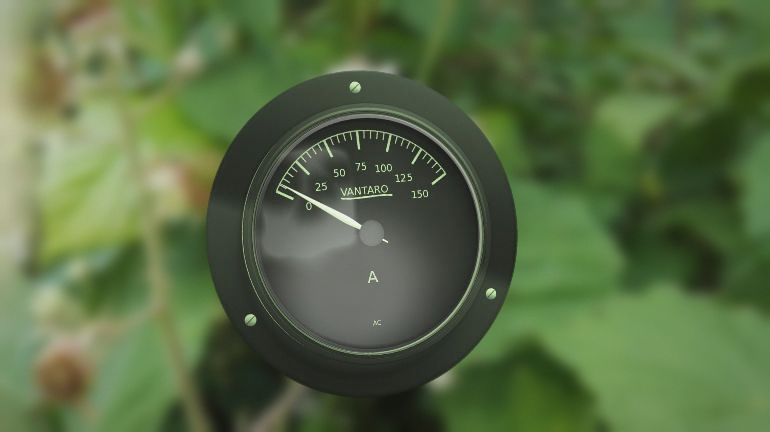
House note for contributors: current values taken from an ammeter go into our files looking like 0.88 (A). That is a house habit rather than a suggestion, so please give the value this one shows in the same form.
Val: 5 (A)
